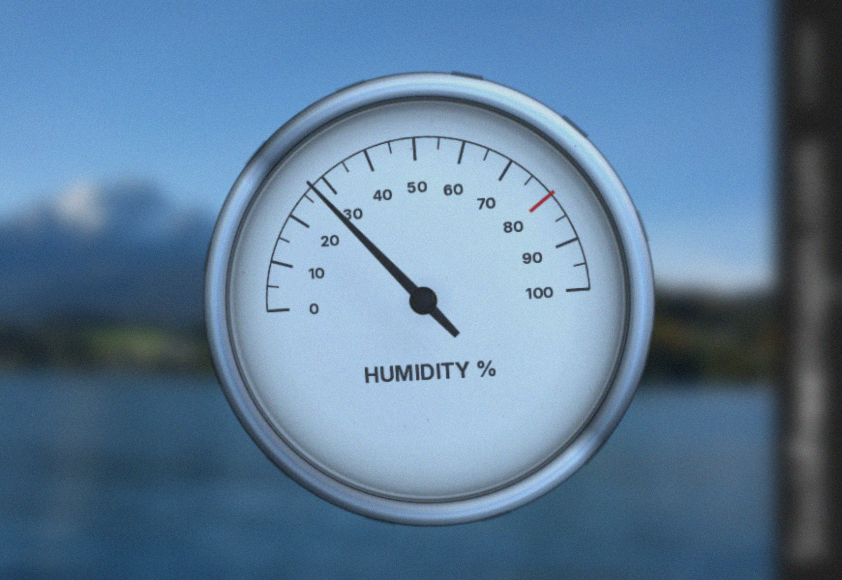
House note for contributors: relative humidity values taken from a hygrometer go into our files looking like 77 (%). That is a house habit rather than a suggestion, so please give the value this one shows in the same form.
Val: 27.5 (%)
